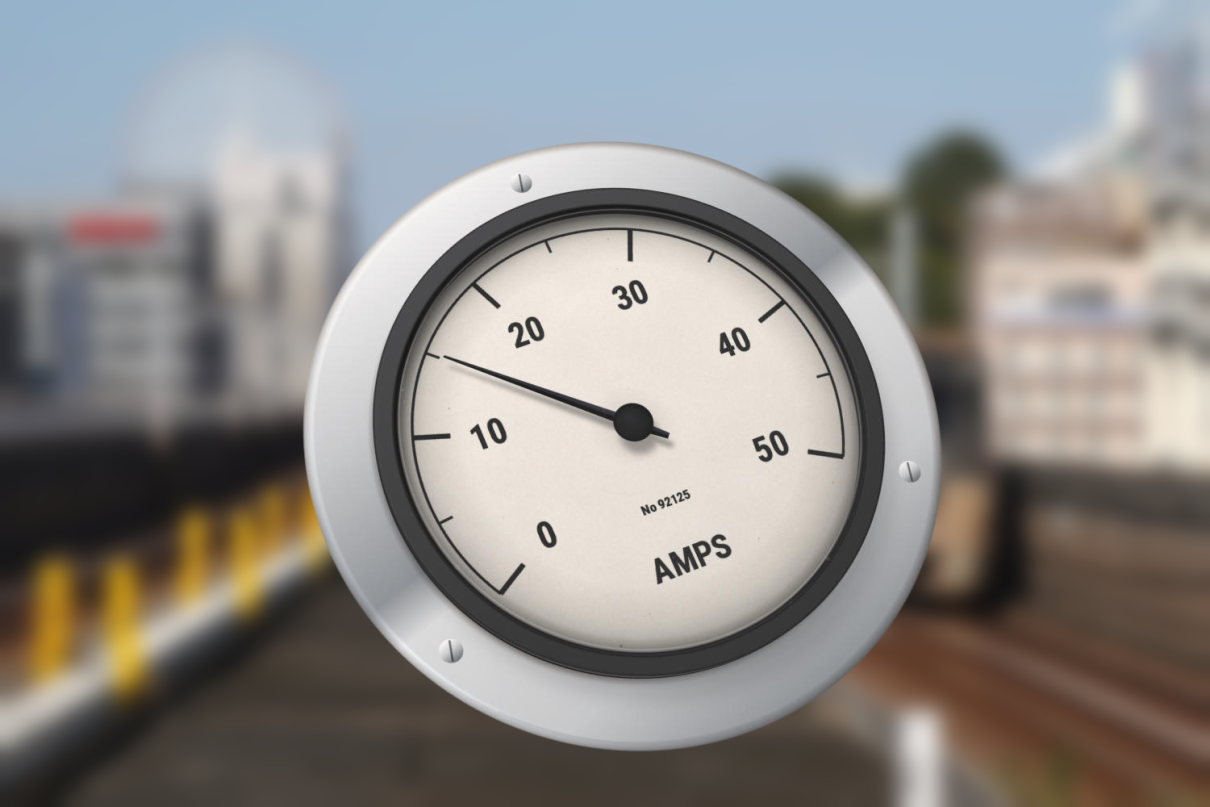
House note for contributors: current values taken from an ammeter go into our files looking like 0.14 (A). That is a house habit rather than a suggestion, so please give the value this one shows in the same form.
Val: 15 (A)
